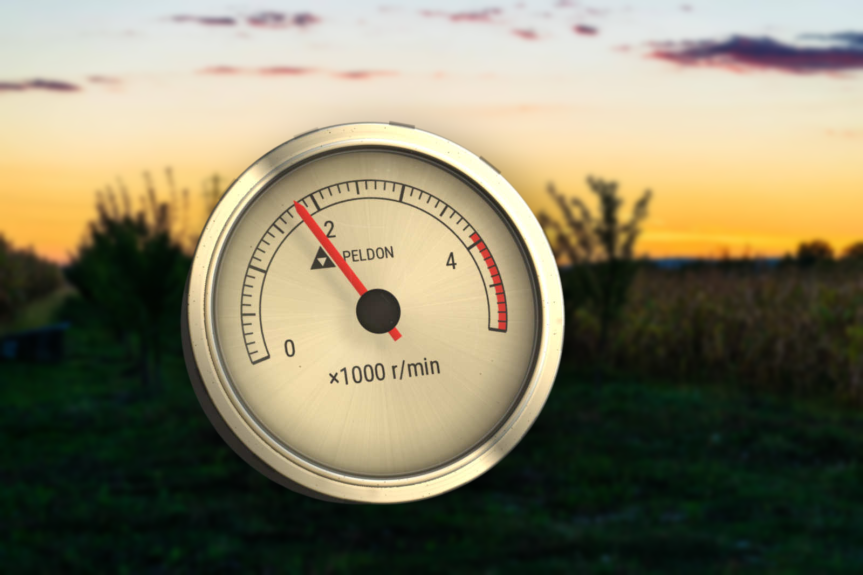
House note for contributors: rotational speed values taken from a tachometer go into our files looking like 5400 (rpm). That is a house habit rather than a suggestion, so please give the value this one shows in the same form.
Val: 1800 (rpm)
